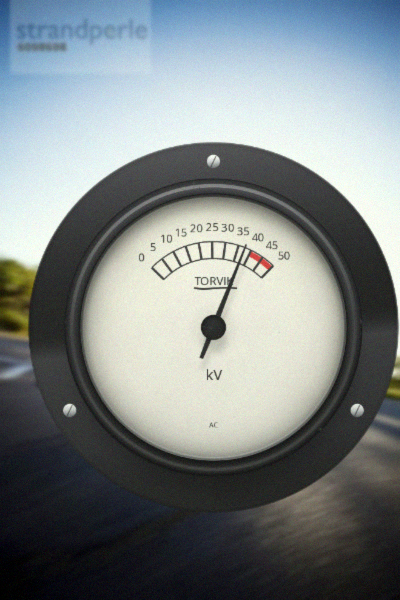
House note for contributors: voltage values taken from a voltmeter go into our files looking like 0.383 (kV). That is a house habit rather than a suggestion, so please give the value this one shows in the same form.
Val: 37.5 (kV)
